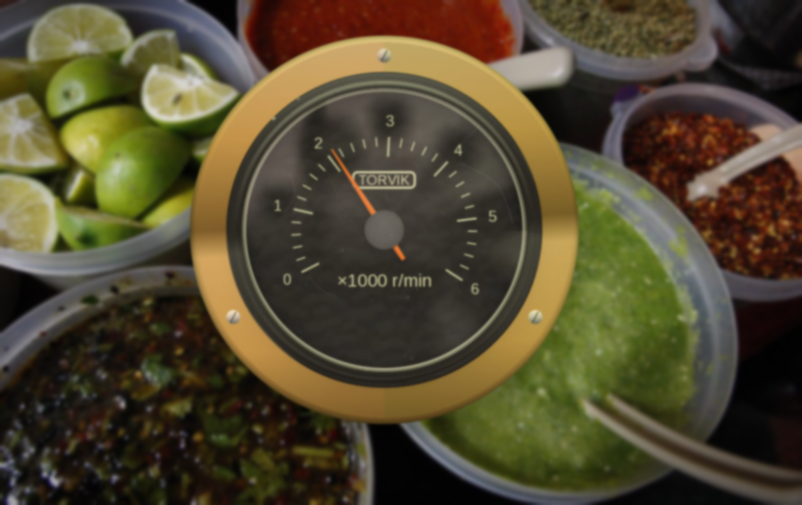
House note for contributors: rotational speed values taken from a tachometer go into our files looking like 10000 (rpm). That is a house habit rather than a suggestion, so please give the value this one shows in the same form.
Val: 2100 (rpm)
